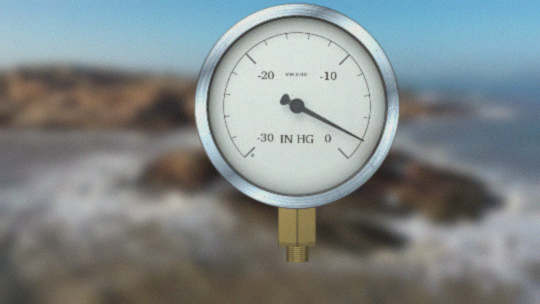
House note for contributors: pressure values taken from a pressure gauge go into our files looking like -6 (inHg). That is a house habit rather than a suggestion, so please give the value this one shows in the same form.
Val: -2 (inHg)
